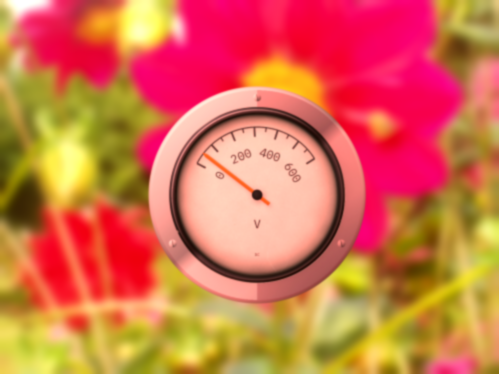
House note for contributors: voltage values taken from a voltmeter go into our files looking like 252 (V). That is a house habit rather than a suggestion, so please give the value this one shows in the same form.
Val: 50 (V)
